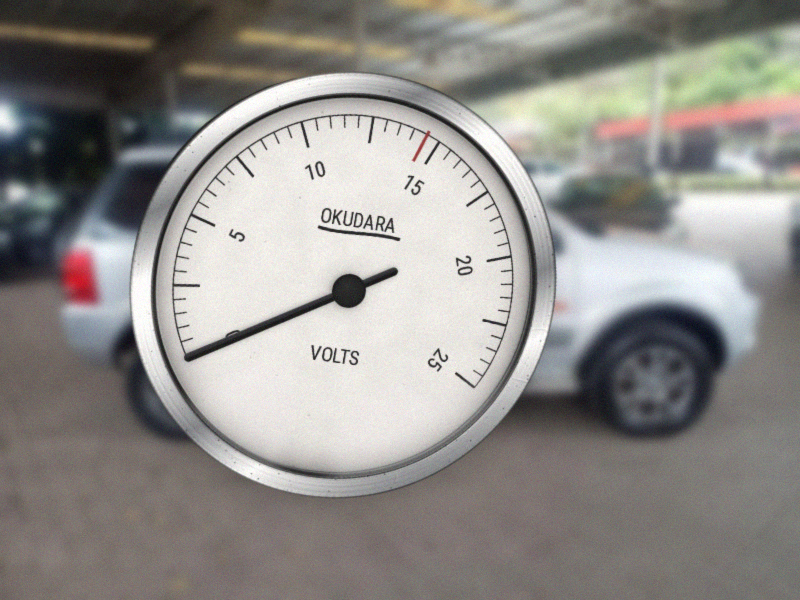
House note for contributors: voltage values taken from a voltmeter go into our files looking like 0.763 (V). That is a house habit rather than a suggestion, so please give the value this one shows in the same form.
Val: 0 (V)
